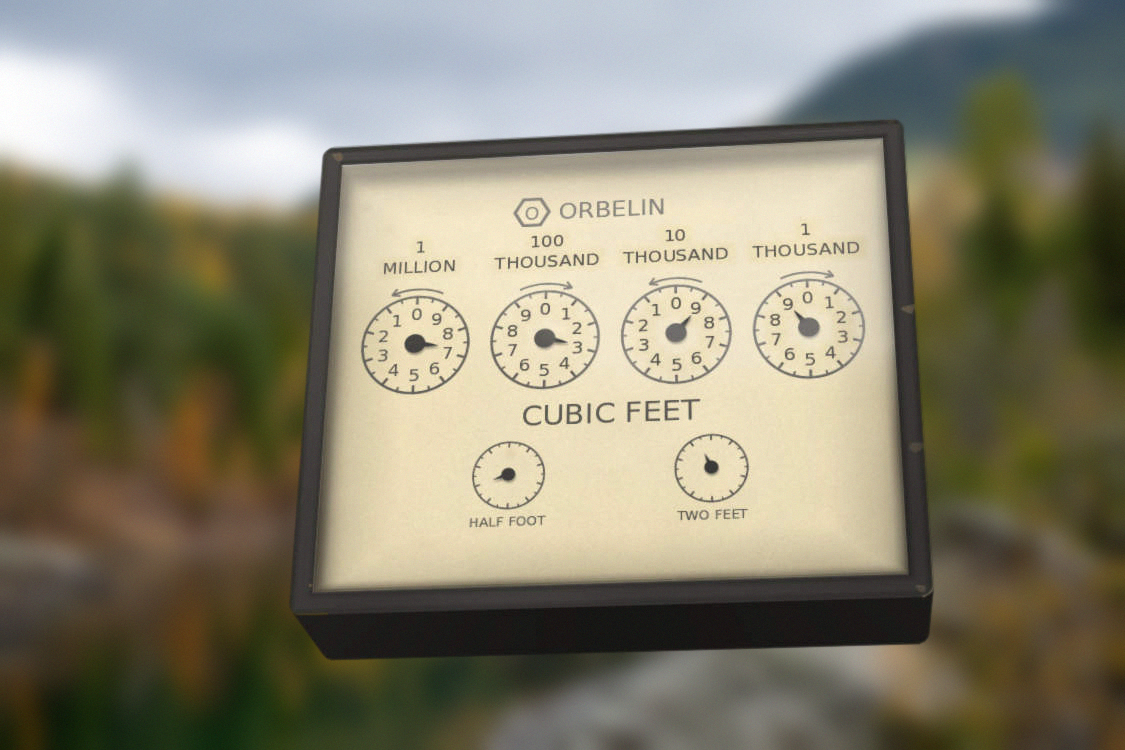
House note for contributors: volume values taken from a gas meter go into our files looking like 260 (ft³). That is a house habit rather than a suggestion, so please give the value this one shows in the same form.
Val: 728900 (ft³)
